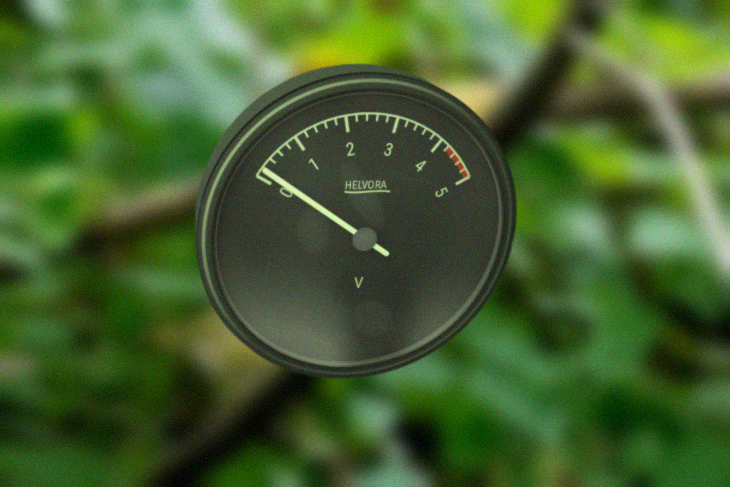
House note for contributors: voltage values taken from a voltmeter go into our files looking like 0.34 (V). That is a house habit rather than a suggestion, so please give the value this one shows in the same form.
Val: 0.2 (V)
